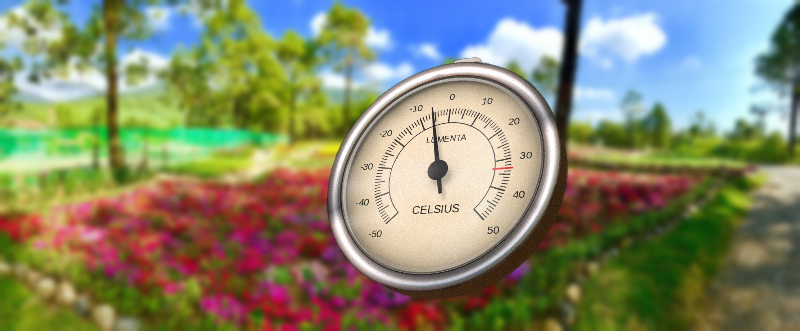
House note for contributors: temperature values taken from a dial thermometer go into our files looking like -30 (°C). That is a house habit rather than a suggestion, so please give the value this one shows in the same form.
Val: -5 (°C)
